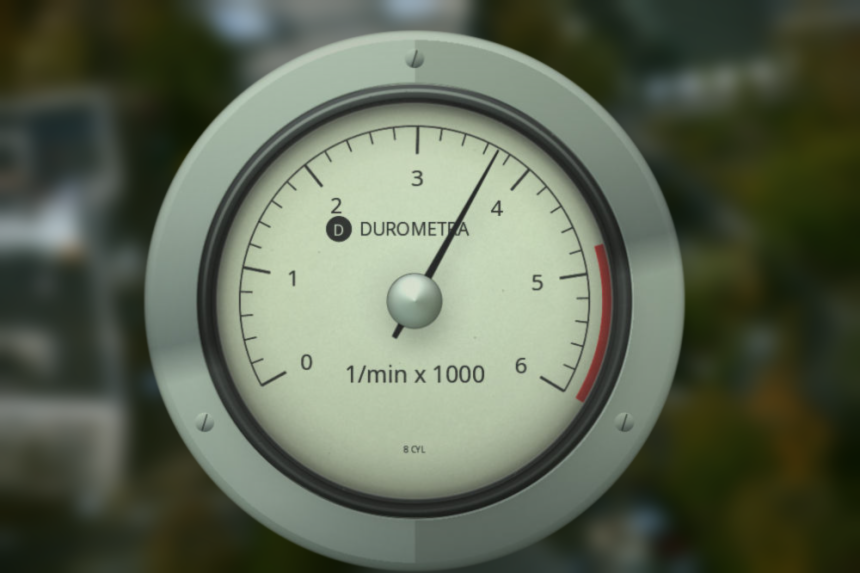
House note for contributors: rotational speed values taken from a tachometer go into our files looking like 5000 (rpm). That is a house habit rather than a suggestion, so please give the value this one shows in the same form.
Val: 3700 (rpm)
